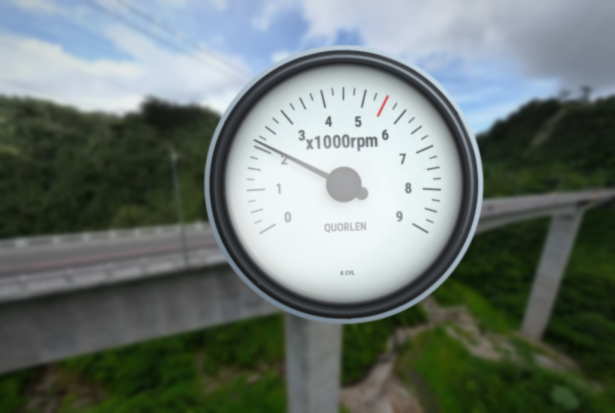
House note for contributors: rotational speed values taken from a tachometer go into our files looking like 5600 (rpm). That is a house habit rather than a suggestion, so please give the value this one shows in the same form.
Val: 2125 (rpm)
